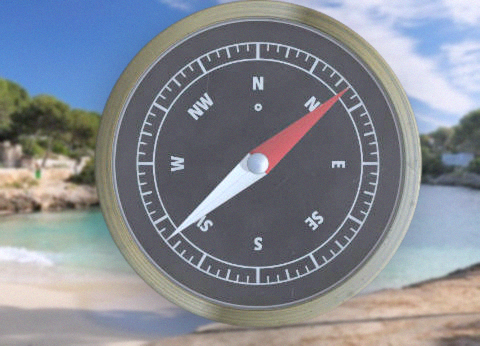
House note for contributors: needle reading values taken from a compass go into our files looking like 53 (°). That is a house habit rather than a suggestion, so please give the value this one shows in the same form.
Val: 50 (°)
